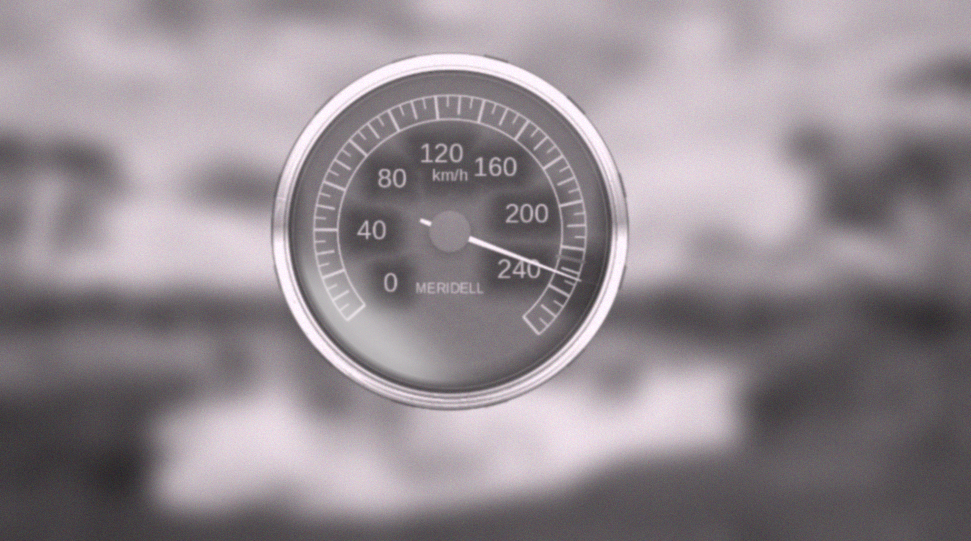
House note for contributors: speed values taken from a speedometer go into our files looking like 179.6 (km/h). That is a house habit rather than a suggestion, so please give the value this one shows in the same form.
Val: 232.5 (km/h)
